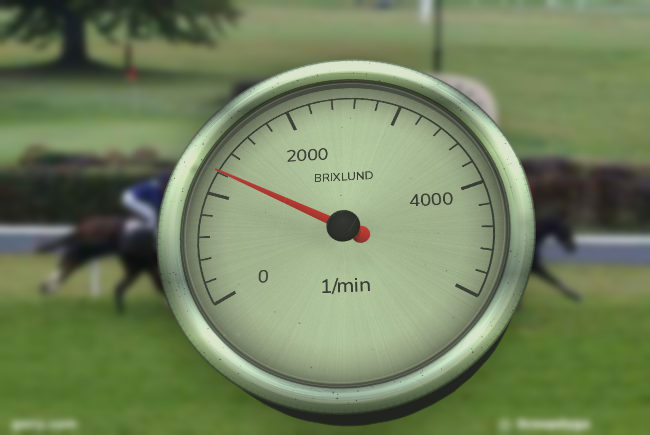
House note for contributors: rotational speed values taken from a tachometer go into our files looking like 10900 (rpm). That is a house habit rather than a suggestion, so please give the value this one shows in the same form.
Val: 1200 (rpm)
